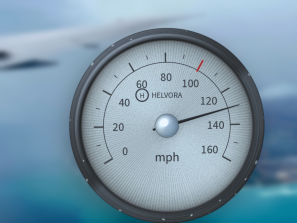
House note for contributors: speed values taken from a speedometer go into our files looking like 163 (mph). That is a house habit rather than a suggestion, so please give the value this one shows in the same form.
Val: 130 (mph)
